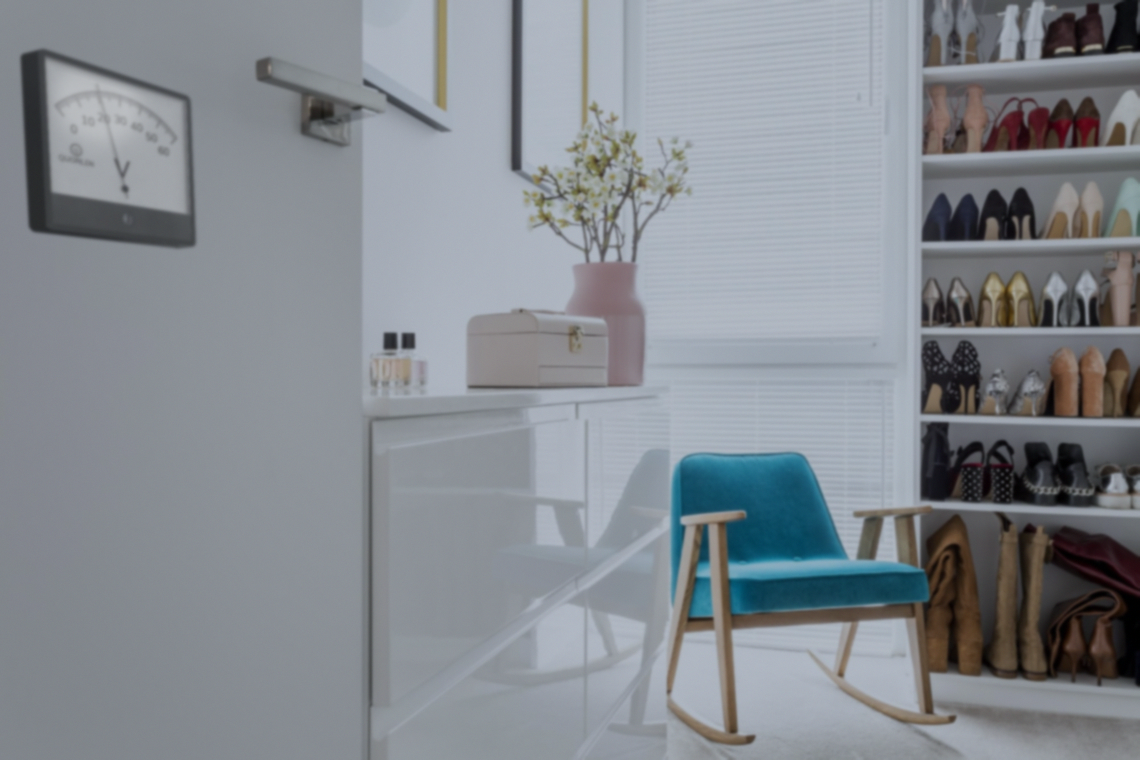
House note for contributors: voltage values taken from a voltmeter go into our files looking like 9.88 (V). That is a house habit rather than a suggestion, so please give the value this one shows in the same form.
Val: 20 (V)
